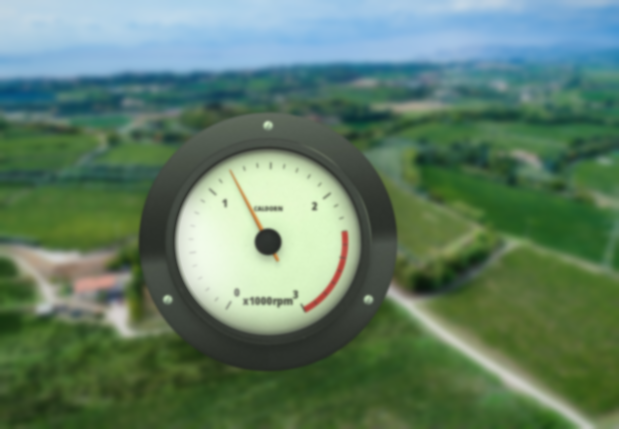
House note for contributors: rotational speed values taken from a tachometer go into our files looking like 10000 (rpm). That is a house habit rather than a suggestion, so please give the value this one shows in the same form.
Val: 1200 (rpm)
